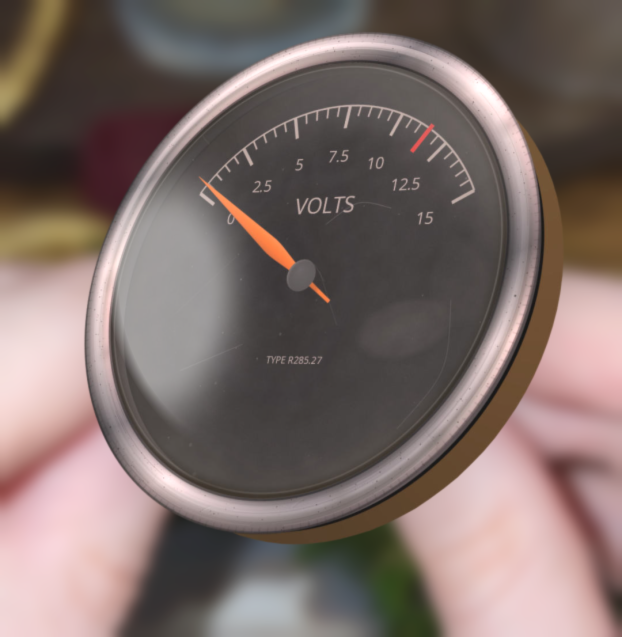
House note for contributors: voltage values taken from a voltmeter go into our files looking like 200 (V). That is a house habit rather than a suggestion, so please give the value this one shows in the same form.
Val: 0.5 (V)
